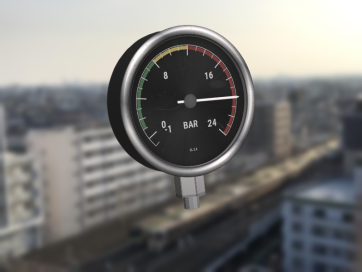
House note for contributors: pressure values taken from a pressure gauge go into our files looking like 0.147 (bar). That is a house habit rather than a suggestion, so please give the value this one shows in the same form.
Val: 20 (bar)
